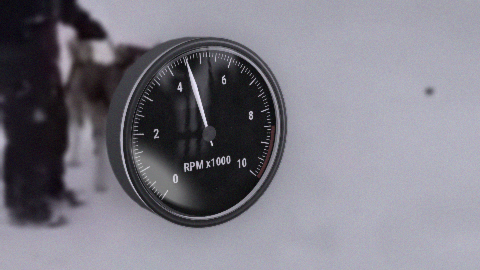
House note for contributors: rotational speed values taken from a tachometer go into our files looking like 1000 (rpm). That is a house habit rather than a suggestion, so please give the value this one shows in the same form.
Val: 4500 (rpm)
